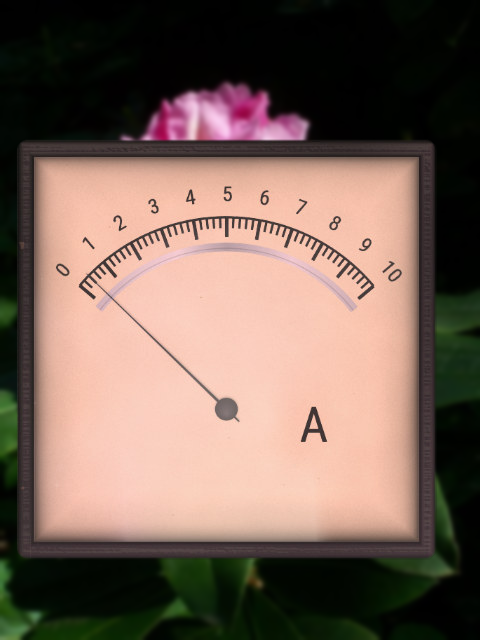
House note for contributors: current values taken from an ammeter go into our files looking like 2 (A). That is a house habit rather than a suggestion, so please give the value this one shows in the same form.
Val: 0.4 (A)
